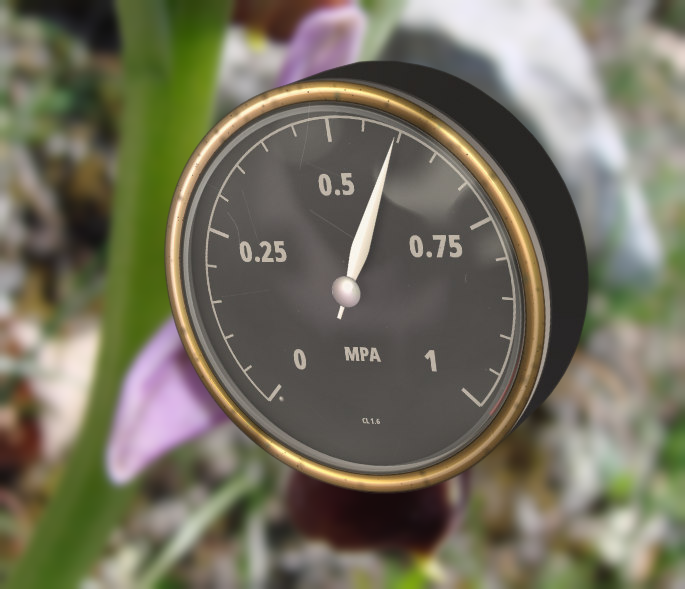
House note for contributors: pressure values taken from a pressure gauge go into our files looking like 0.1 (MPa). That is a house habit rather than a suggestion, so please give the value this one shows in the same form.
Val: 0.6 (MPa)
